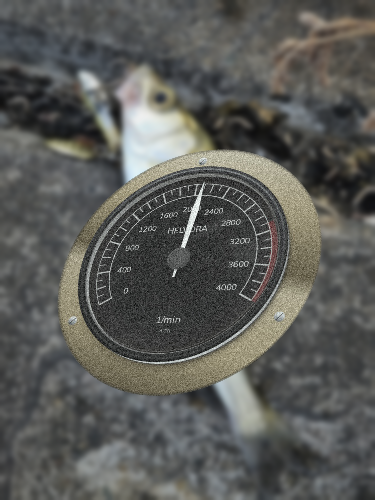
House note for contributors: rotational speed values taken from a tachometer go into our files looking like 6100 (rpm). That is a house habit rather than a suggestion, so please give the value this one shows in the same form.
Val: 2100 (rpm)
